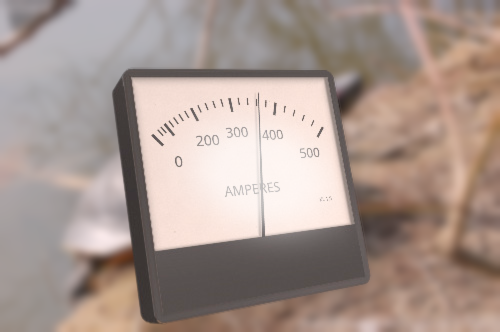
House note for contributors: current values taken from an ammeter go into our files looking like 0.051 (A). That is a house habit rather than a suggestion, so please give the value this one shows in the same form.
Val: 360 (A)
